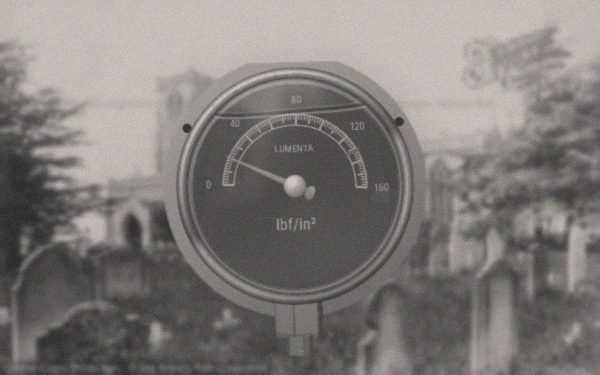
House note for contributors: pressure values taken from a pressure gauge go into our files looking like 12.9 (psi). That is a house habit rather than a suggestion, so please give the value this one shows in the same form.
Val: 20 (psi)
